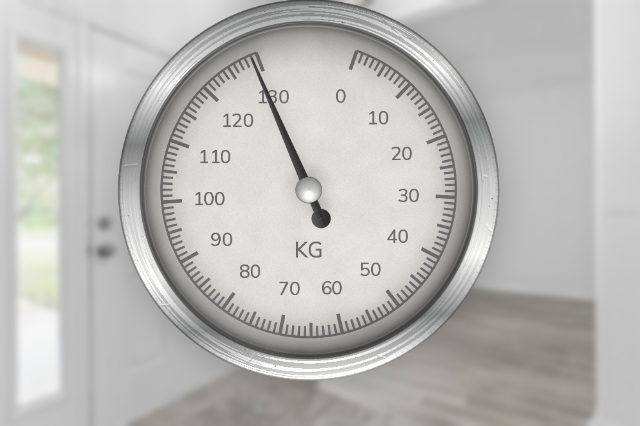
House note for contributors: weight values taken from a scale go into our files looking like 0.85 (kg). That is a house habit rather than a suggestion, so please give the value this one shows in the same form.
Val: 129 (kg)
